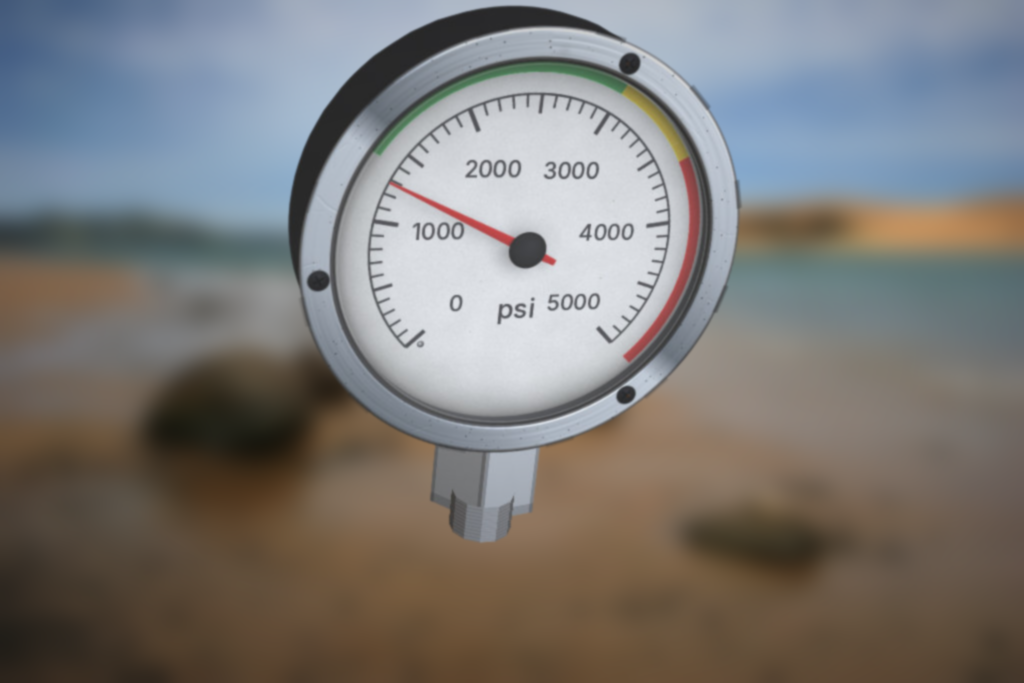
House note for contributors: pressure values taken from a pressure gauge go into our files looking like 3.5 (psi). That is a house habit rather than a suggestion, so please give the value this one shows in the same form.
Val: 1300 (psi)
